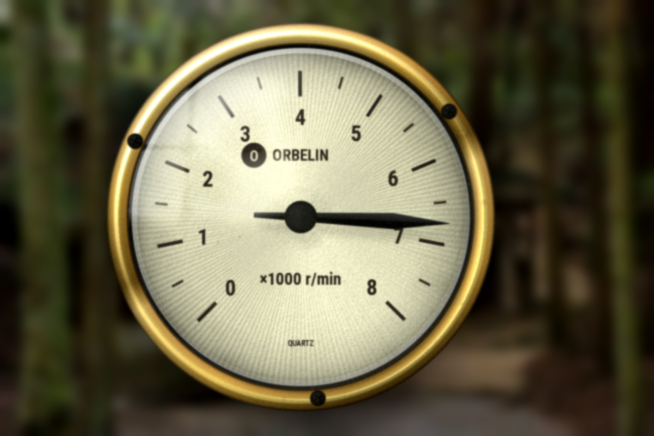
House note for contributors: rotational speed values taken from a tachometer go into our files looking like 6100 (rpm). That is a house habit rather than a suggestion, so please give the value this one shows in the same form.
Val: 6750 (rpm)
